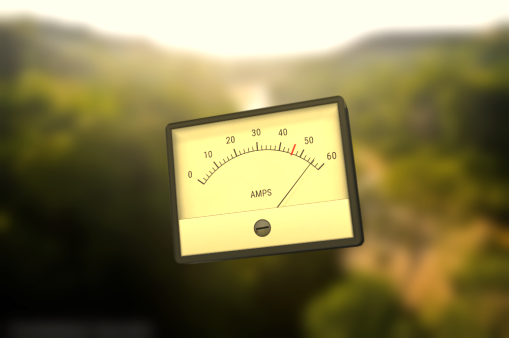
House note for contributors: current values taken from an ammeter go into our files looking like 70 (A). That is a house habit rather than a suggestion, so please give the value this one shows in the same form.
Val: 56 (A)
